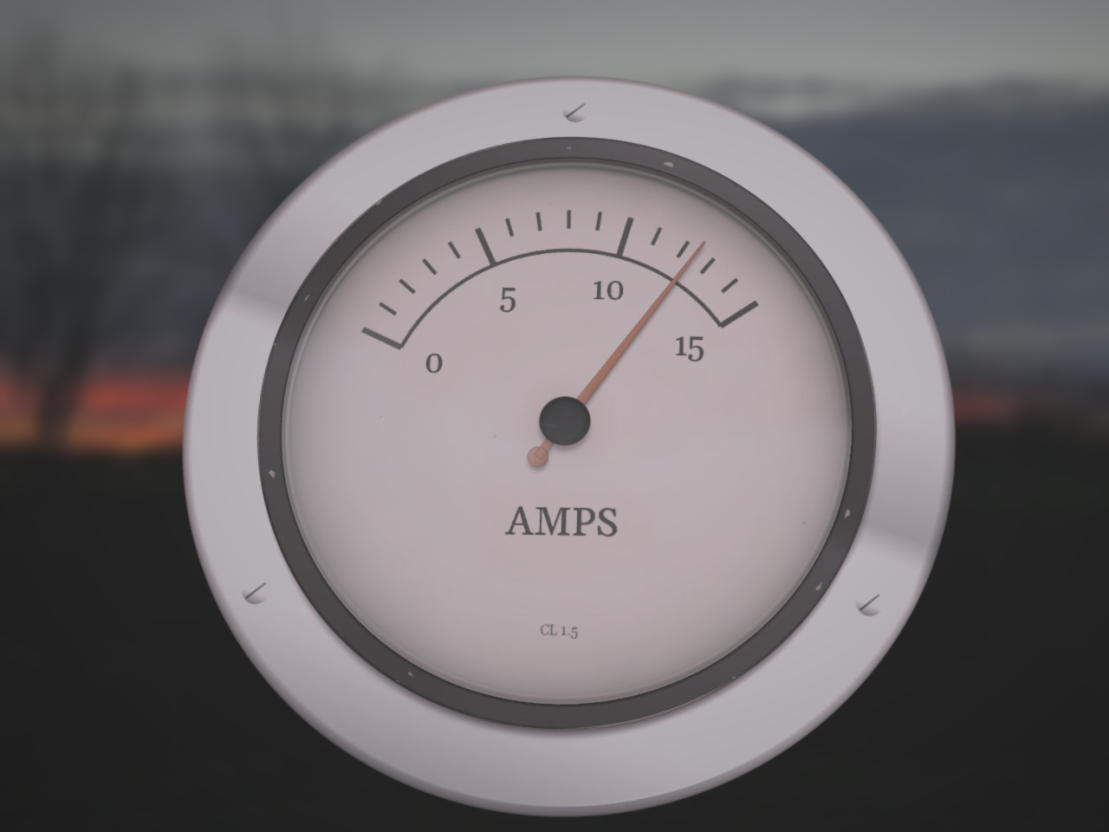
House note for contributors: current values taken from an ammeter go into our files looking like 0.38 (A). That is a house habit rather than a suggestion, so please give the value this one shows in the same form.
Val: 12.5 (A)
